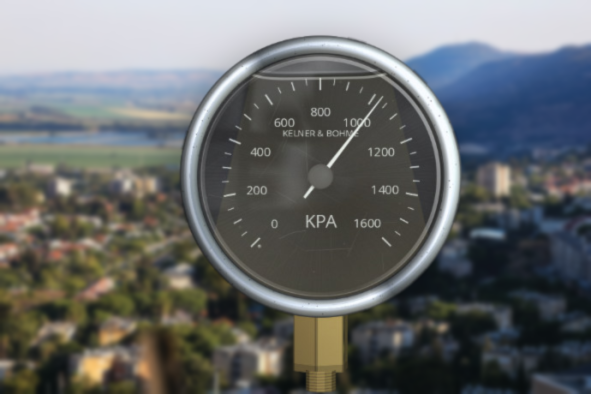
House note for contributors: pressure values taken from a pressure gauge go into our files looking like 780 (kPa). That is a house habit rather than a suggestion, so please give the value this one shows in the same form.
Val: 1025 (kPa)
